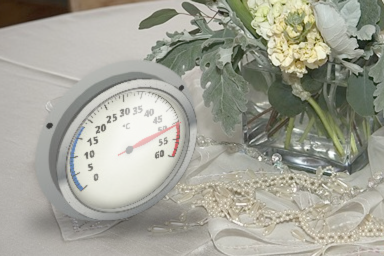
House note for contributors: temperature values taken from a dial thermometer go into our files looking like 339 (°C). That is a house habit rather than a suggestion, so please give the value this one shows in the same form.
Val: 50 (°C)
